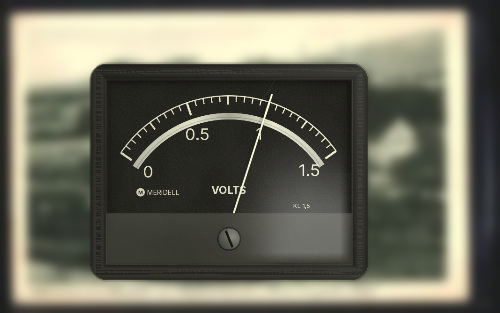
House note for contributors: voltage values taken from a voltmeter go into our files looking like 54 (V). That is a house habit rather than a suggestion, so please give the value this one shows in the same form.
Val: 1 (V)
